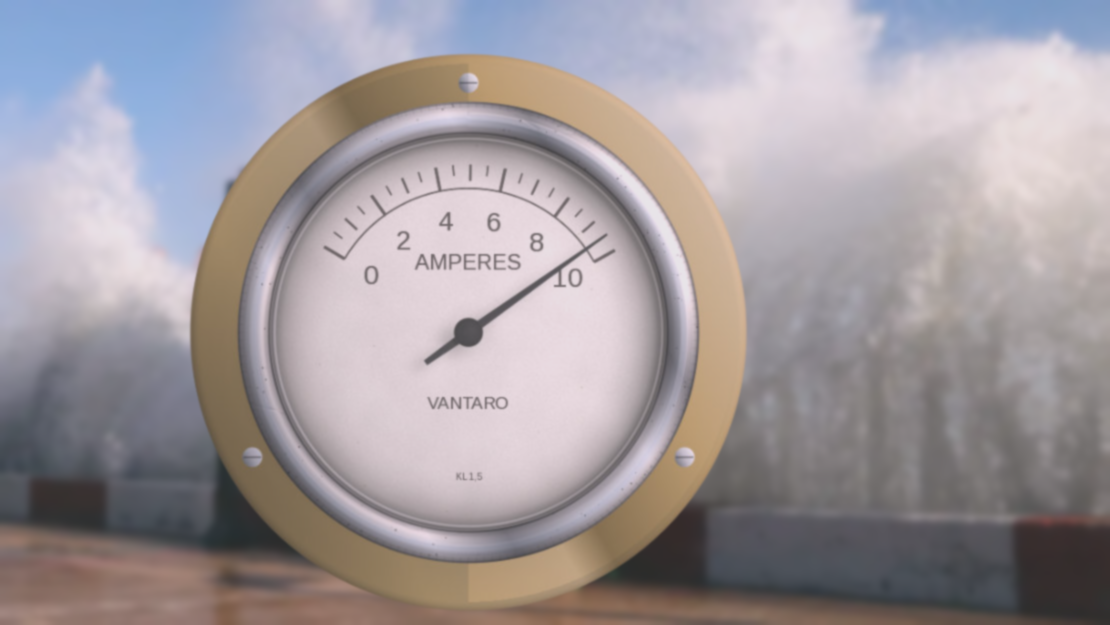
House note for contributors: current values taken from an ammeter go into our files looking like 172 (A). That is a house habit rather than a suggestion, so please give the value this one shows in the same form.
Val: 9.5 (A)
